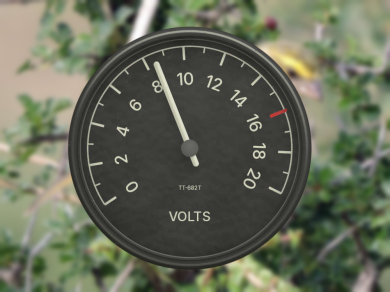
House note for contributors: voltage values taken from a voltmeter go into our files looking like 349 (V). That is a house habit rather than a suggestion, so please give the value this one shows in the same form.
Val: 8.5 (V)
